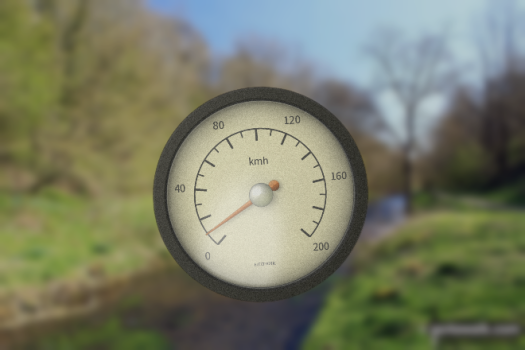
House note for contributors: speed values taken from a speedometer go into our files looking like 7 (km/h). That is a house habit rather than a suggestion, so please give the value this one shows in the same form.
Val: 10 (km/h)
